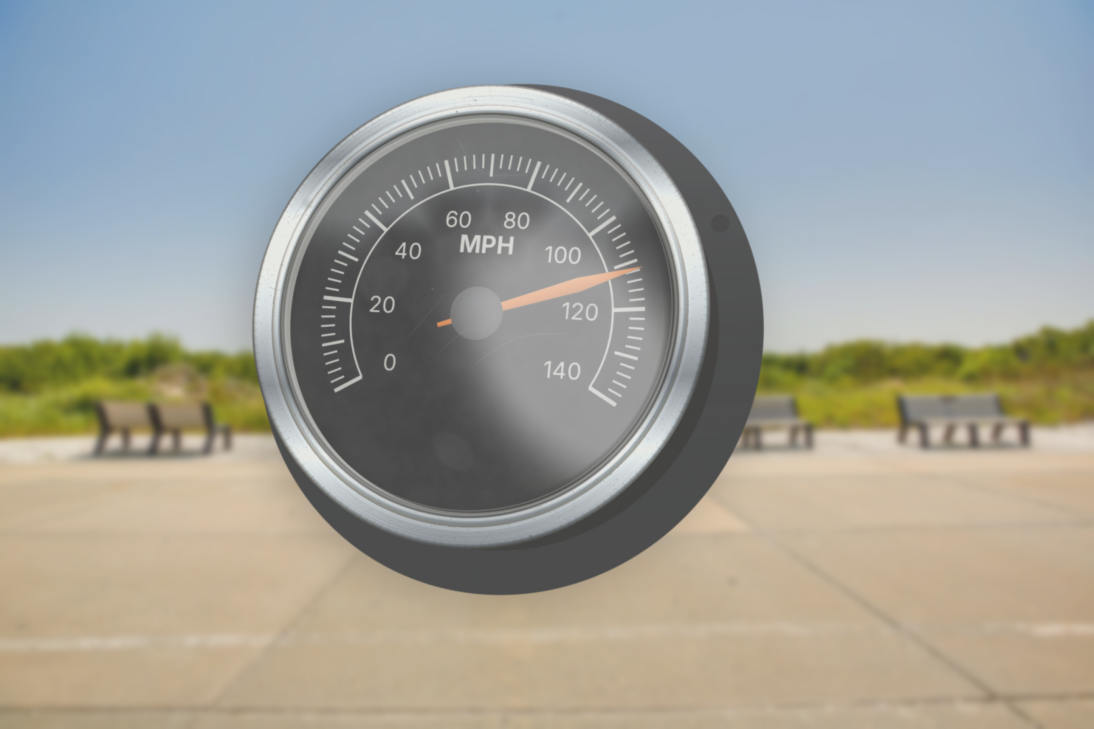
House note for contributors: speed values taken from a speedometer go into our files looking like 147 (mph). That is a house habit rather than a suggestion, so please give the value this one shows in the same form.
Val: 112 (mph)
